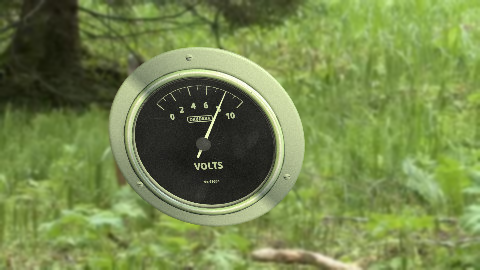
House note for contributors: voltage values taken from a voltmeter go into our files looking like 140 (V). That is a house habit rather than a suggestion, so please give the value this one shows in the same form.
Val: 8 (V)
